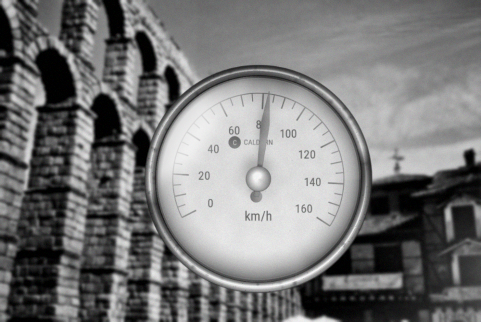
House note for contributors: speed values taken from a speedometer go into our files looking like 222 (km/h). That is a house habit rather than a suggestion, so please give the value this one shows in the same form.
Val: 82.5 (km/h)
